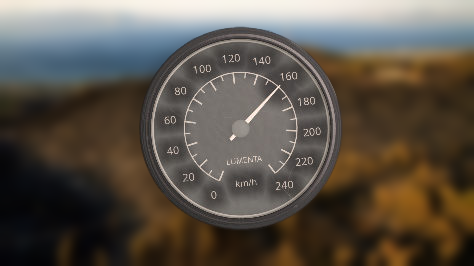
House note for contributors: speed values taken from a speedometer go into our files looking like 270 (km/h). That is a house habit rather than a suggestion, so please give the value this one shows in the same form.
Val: 160 (km/h)
